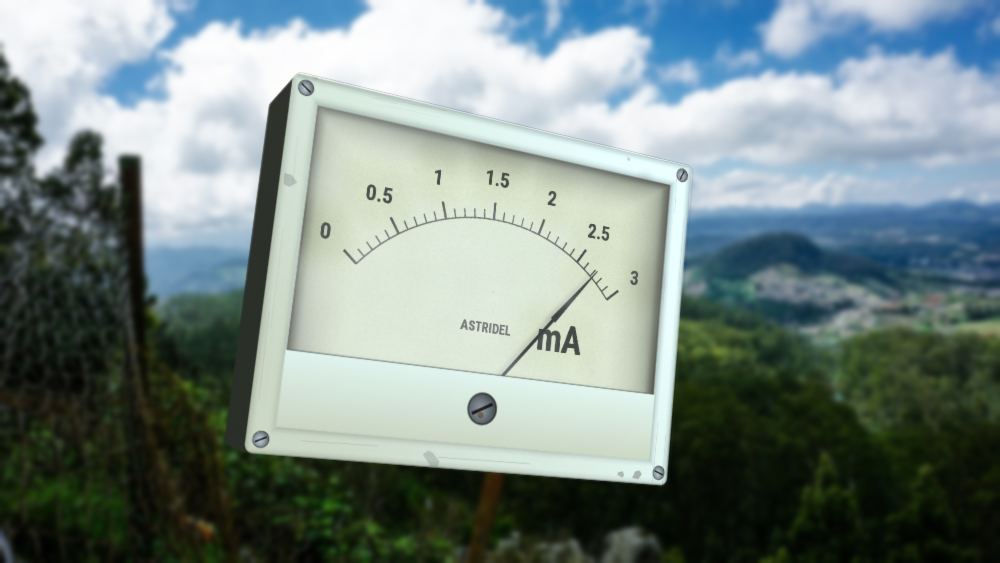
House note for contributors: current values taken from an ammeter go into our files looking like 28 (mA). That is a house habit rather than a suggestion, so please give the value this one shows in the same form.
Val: 2.7 (mA)
